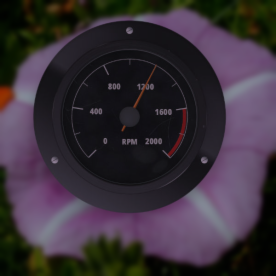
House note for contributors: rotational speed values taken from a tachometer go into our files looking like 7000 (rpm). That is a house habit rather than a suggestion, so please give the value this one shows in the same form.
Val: 1200 (rpm)
